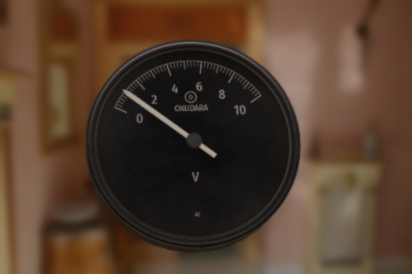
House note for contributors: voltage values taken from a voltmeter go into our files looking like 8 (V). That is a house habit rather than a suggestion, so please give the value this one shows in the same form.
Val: 1 (V)
